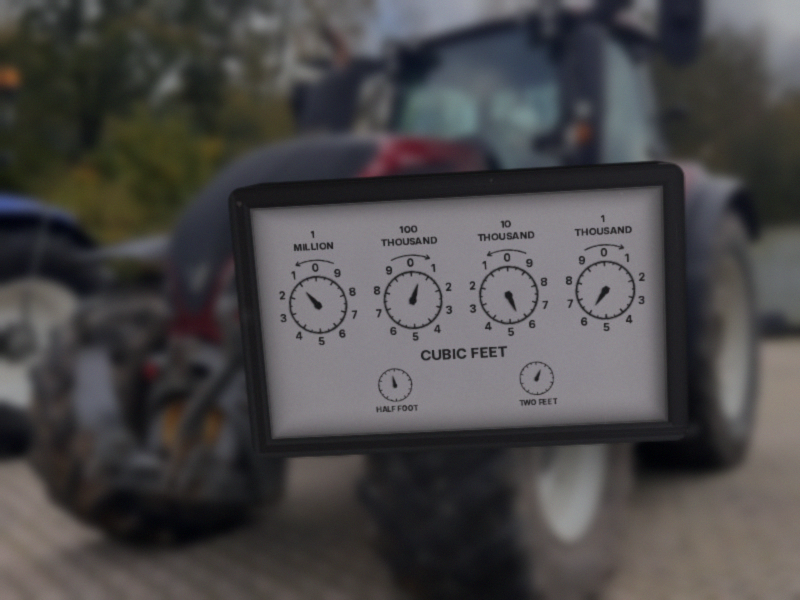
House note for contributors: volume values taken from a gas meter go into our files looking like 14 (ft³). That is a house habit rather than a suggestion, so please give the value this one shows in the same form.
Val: 105600 (ft³)
